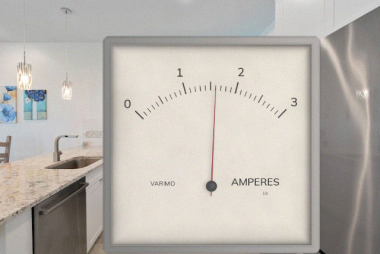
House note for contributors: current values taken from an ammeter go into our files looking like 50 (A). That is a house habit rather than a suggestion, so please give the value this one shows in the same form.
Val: 1.6 (A)
